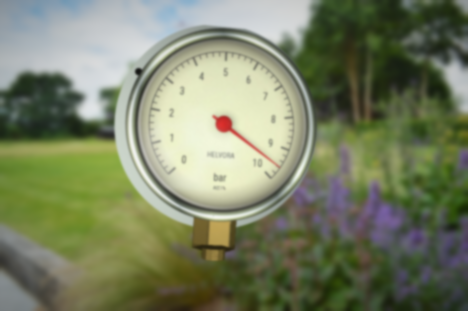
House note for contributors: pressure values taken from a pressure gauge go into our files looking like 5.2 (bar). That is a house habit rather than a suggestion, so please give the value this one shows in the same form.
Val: 9.6 (bar)
